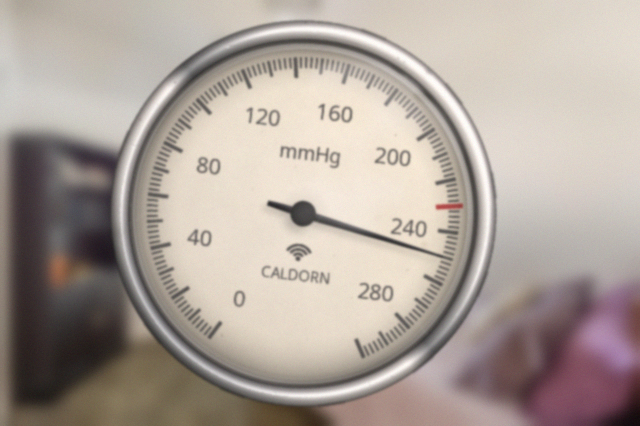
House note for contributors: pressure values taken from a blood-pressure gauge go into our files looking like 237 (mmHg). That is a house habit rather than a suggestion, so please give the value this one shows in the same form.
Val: 250 (mmHg)
